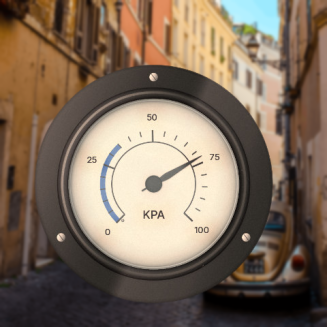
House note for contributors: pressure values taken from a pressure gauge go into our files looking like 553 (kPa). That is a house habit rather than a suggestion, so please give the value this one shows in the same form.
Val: 72.5 (kPa)
